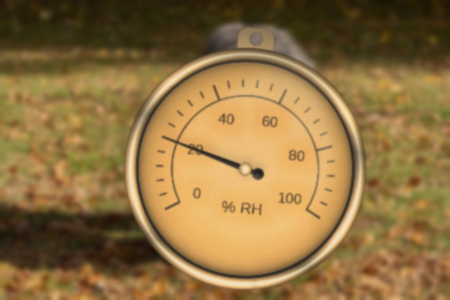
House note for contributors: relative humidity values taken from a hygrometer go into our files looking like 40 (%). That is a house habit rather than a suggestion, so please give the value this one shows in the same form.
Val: 20 (%)
